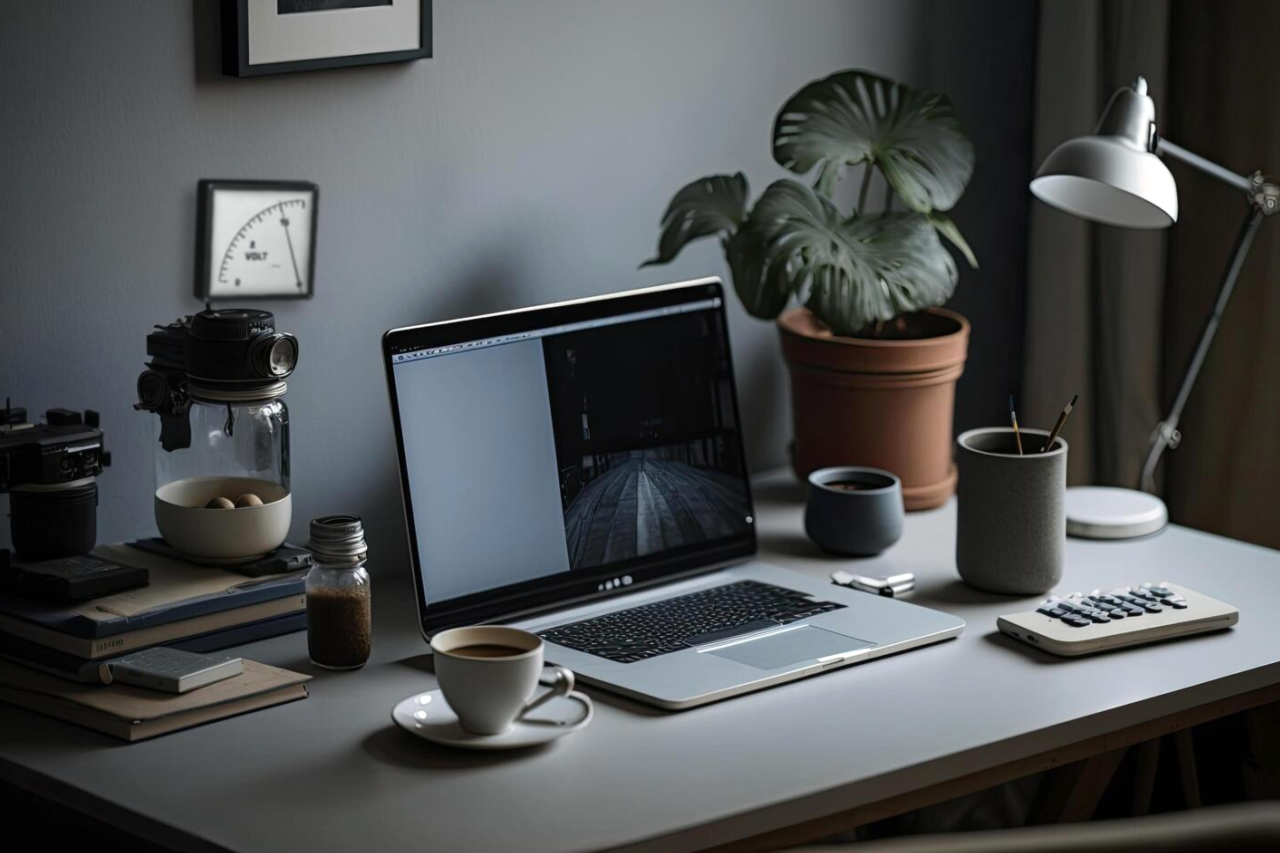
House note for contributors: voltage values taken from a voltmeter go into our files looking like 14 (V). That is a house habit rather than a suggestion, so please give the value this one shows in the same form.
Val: 16 (V)
